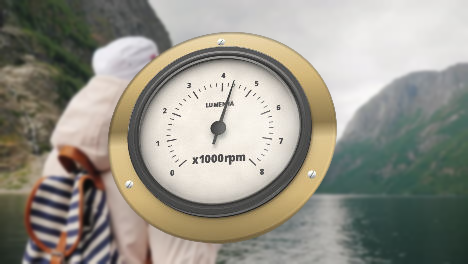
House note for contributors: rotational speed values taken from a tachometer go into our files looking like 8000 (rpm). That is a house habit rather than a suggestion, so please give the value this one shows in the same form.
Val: 4400 (rpm)
